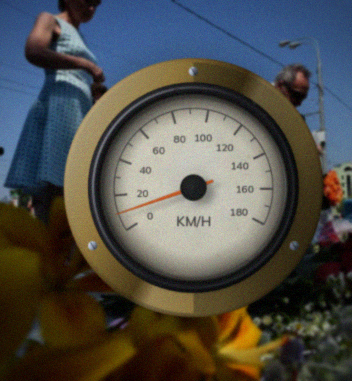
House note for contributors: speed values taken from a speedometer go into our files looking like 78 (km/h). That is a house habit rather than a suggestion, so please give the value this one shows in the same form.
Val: 10 (km/h)
